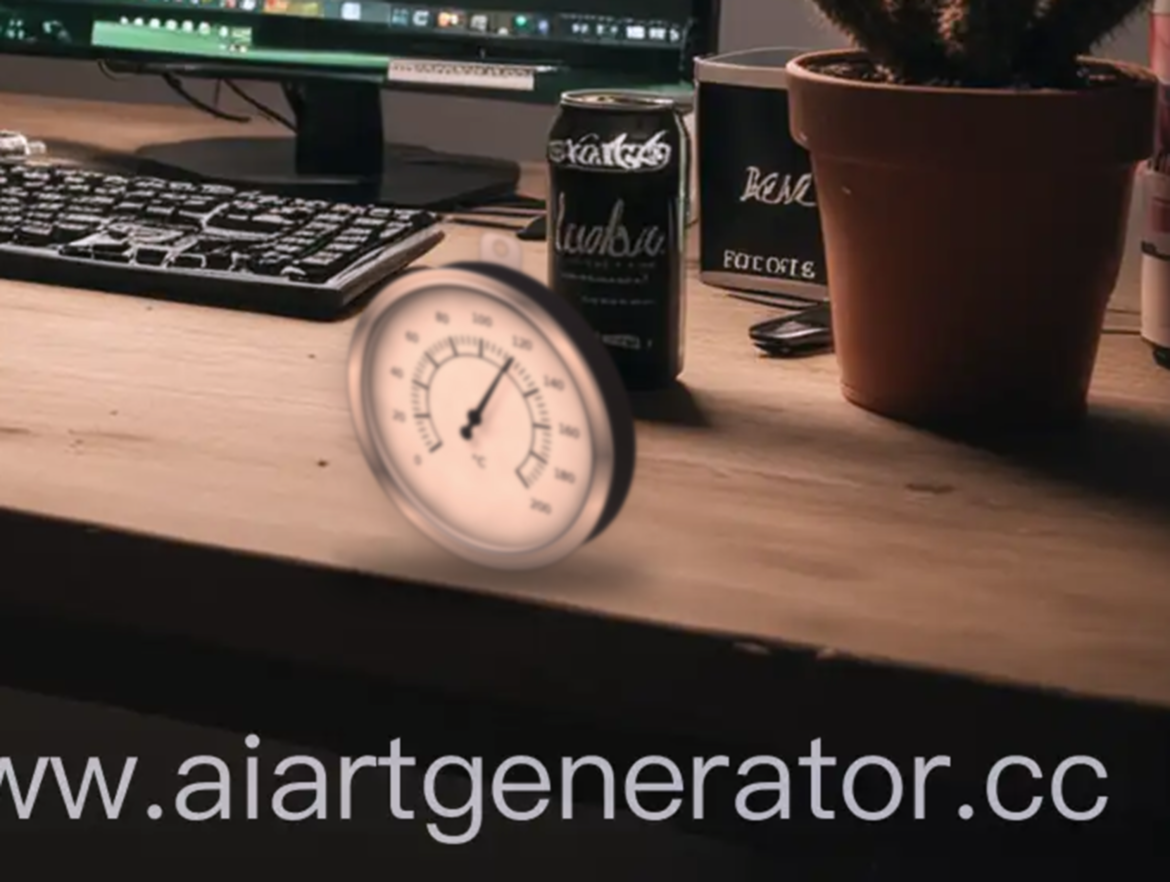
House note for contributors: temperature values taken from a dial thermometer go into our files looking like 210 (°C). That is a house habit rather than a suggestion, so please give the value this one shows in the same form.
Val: 120 (°C)
